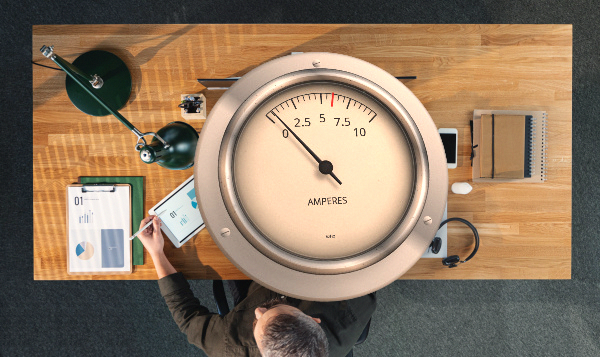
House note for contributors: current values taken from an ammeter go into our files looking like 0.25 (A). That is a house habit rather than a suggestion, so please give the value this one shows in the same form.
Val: 0.5 (A)
